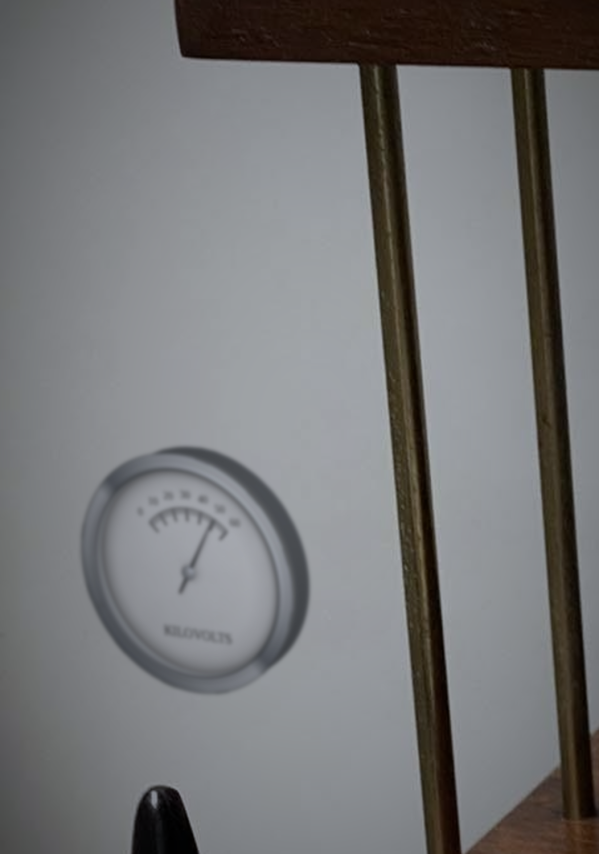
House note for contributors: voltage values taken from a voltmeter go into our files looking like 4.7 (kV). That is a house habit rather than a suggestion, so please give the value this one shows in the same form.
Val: 50 (kV)
